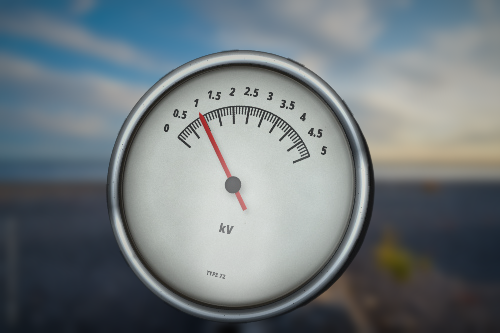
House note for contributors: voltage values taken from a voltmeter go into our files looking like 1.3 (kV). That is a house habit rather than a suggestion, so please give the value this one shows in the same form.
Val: 1 (kV)
